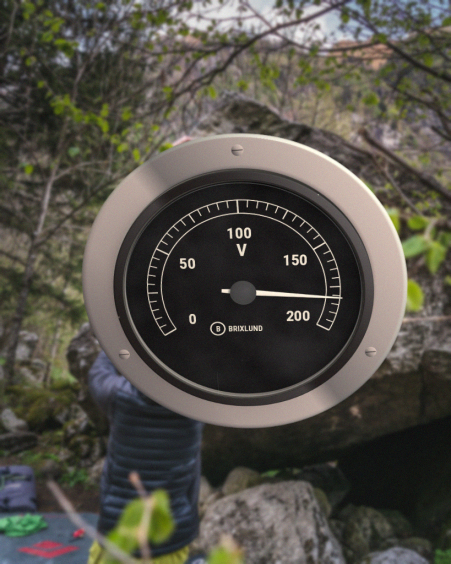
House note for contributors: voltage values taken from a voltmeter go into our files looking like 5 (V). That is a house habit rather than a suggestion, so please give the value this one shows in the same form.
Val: 180 (V)
